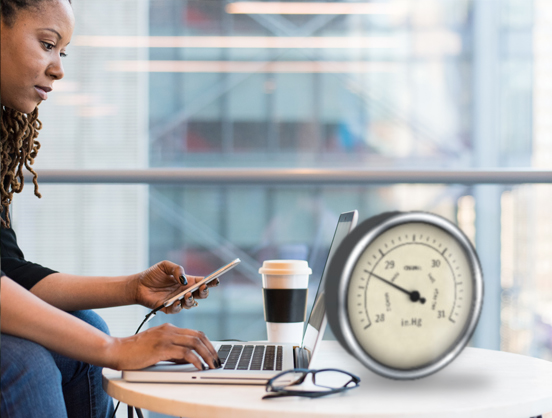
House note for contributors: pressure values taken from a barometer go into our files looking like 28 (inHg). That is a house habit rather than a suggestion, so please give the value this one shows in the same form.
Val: 28.7 (inHg)
